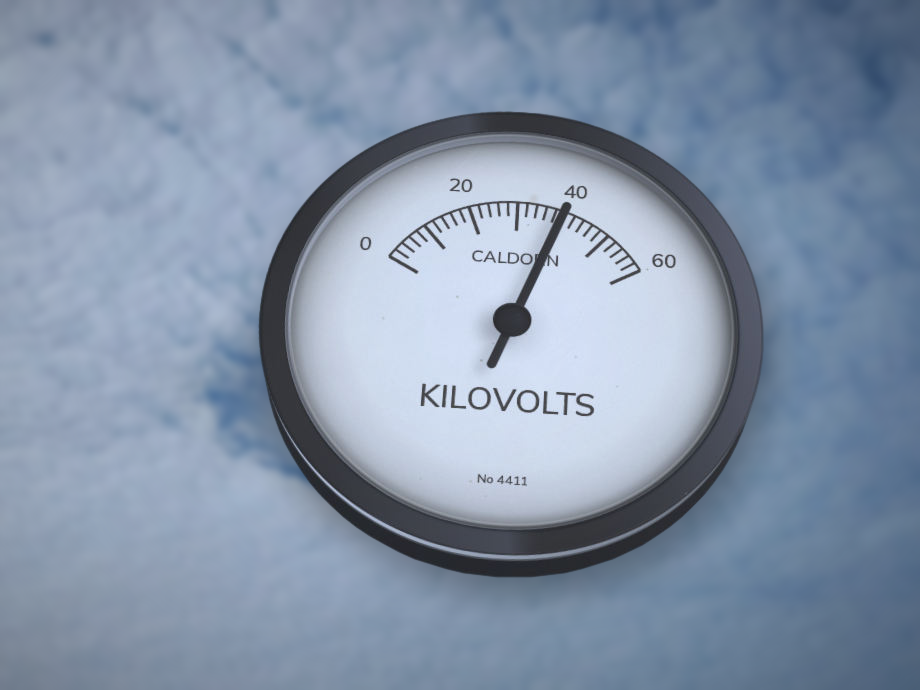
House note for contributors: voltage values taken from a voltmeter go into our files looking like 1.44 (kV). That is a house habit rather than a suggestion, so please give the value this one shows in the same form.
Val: 40 (kV)
